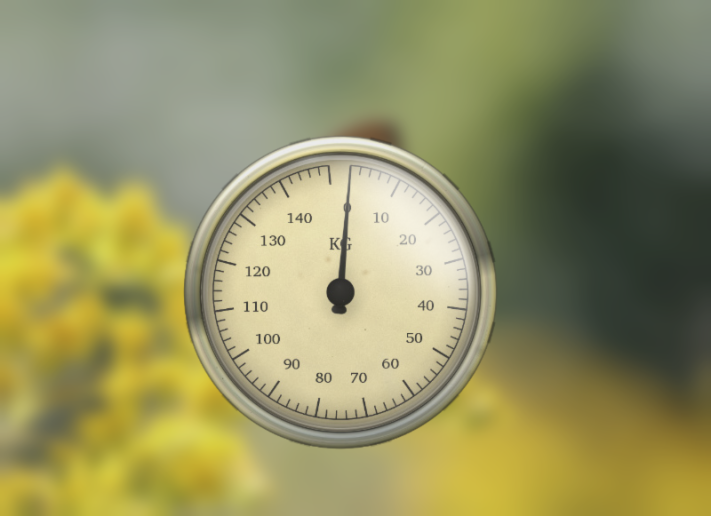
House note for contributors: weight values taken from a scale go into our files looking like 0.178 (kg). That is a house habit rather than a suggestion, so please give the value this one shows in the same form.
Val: 0 (kg)
